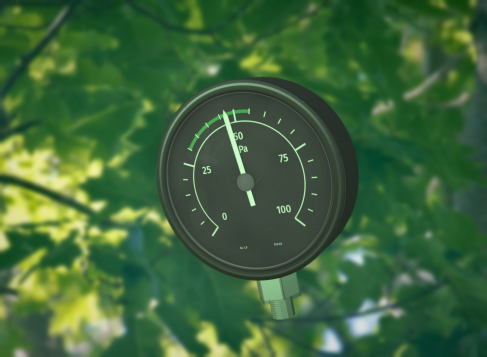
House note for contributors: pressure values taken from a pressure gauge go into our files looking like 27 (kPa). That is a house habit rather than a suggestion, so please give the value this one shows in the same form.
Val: 47.5 (kPa)
